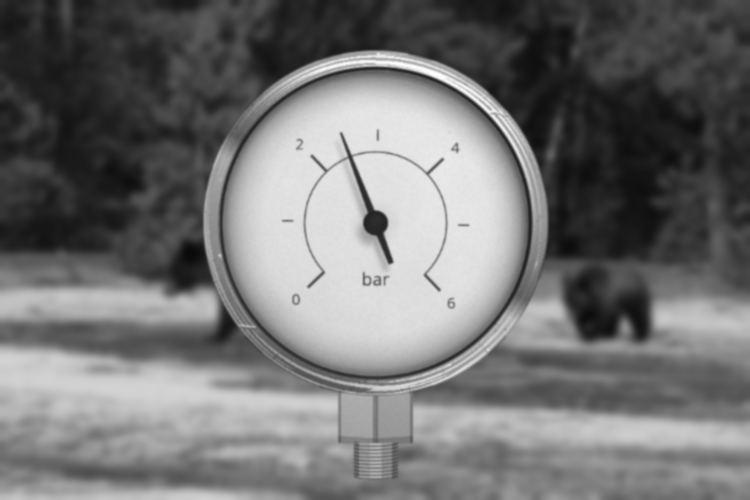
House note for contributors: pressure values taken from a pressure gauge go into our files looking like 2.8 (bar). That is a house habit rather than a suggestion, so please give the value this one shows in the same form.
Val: 2.5 (bar)
